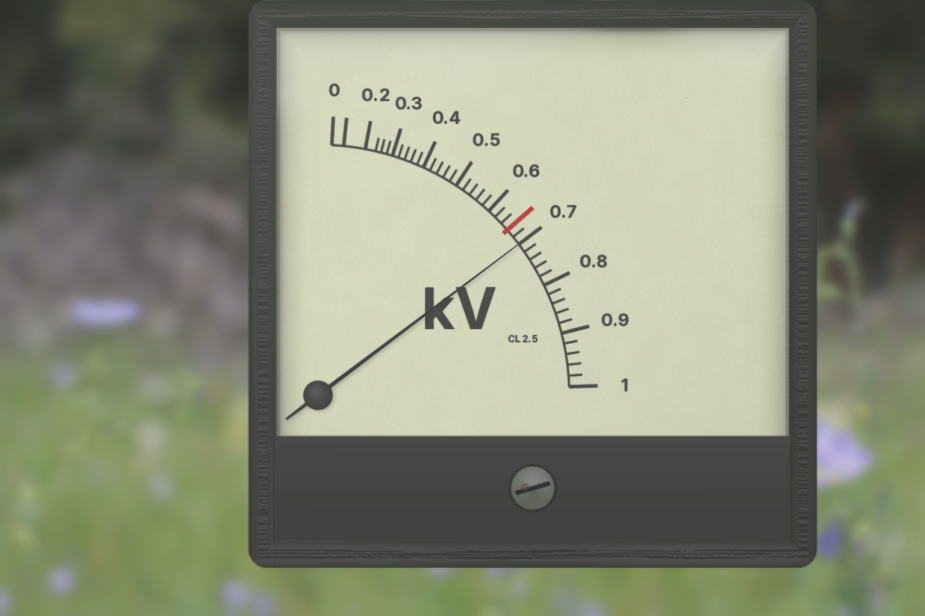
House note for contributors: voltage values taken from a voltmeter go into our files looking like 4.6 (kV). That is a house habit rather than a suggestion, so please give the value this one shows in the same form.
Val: 0.7 (kV)
